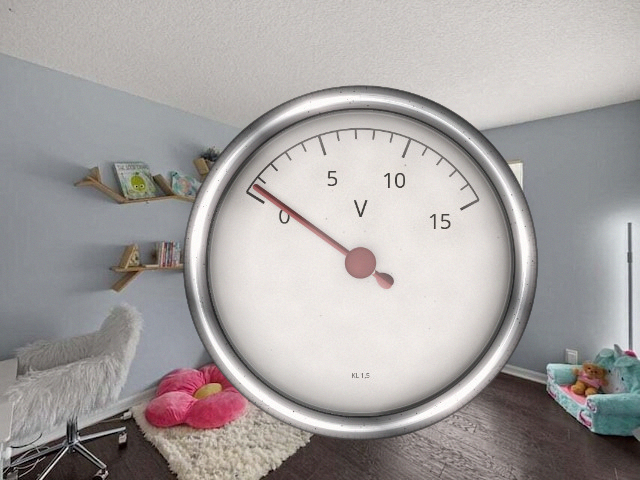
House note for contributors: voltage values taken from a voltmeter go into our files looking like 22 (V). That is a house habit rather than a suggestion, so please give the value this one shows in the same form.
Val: 0.5 (V)
